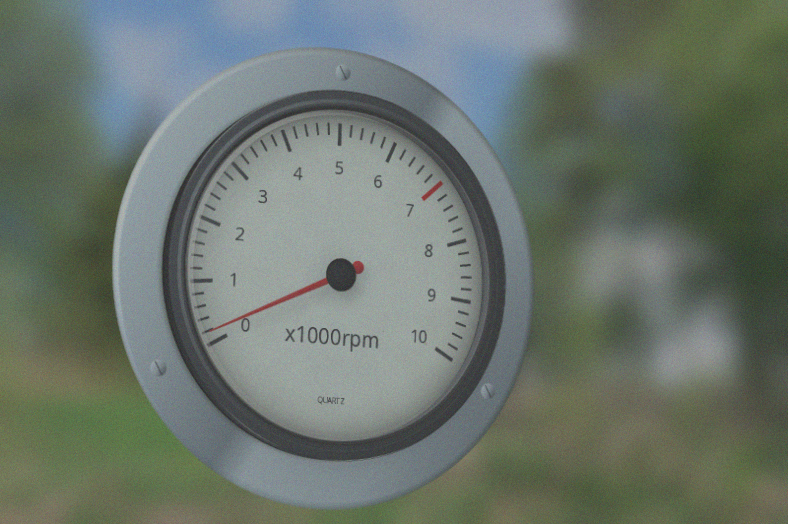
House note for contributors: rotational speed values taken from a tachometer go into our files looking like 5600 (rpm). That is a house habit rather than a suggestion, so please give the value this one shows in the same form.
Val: 200 (rpm)
